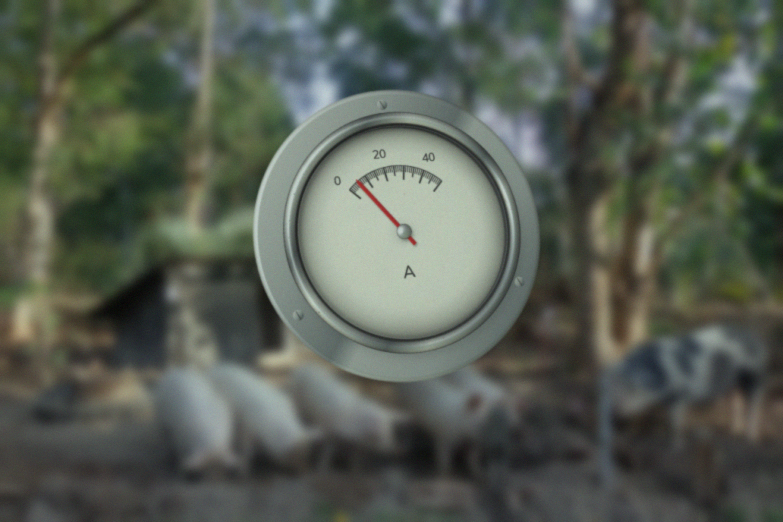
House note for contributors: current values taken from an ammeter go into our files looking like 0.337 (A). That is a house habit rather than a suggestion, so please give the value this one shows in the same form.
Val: 5 (A)
